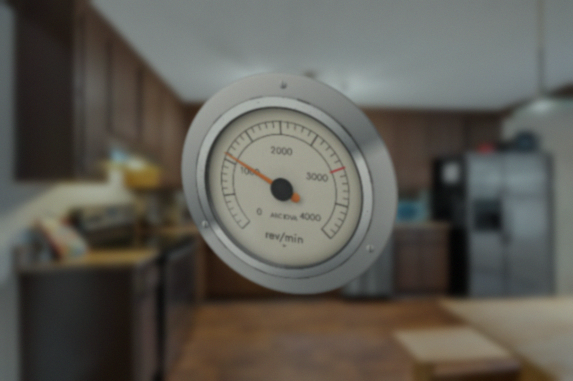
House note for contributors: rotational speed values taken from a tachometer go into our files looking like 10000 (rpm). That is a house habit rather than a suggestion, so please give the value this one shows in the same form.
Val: 1100 (rpm)
